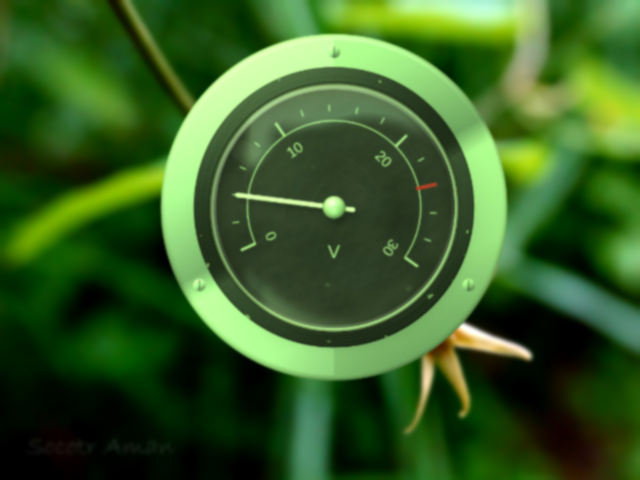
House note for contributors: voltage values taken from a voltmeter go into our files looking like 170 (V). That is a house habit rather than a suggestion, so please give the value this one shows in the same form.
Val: 4 (V)
